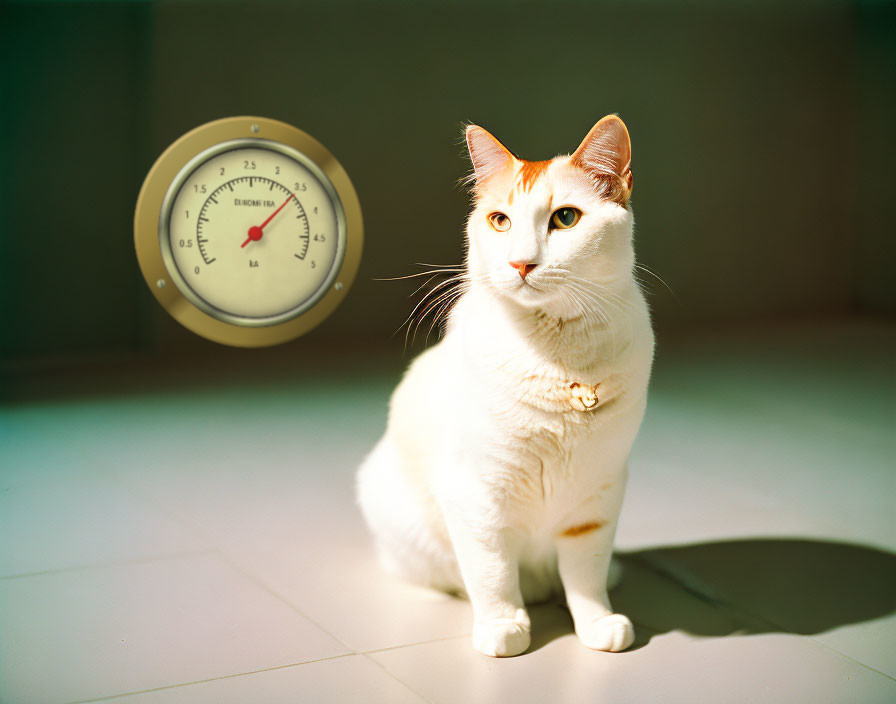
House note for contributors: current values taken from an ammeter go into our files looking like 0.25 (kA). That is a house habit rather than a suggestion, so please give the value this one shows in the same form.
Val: 3.5 (kA)
